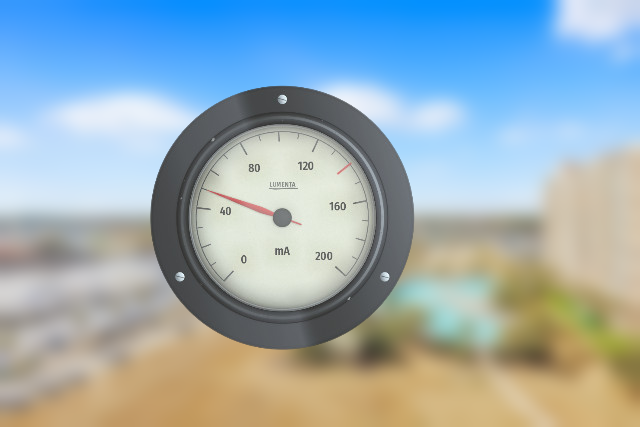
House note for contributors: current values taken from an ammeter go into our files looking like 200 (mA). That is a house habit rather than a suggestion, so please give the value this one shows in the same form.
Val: 50 (mA)
